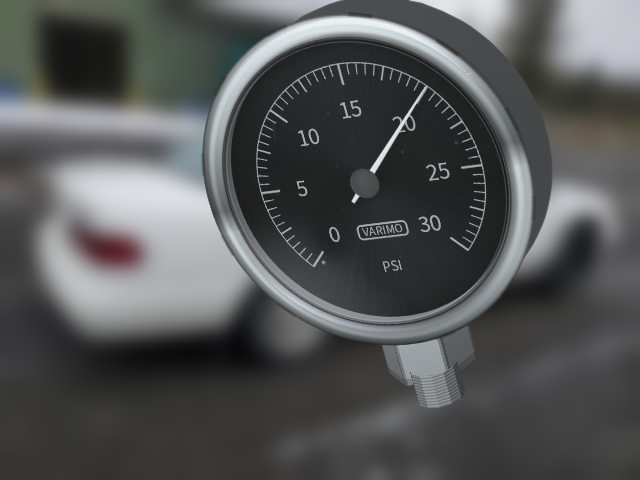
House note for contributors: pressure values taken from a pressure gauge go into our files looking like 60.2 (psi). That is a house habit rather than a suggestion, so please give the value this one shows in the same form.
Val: 20 (psi)
